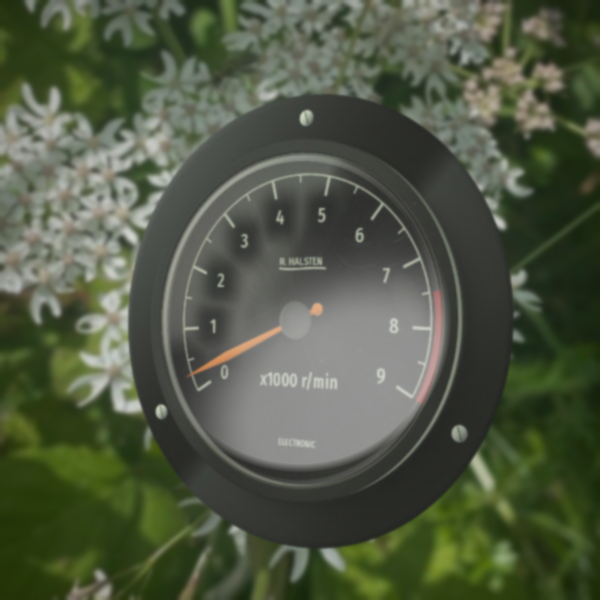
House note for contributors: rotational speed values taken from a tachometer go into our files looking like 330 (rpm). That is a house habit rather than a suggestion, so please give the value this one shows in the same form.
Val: 250 (rpm)
